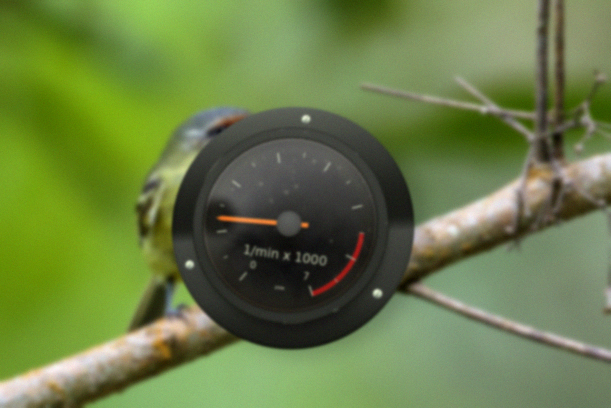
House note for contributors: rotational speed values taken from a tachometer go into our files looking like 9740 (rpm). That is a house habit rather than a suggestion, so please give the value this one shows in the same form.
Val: 1250 (rpm)
